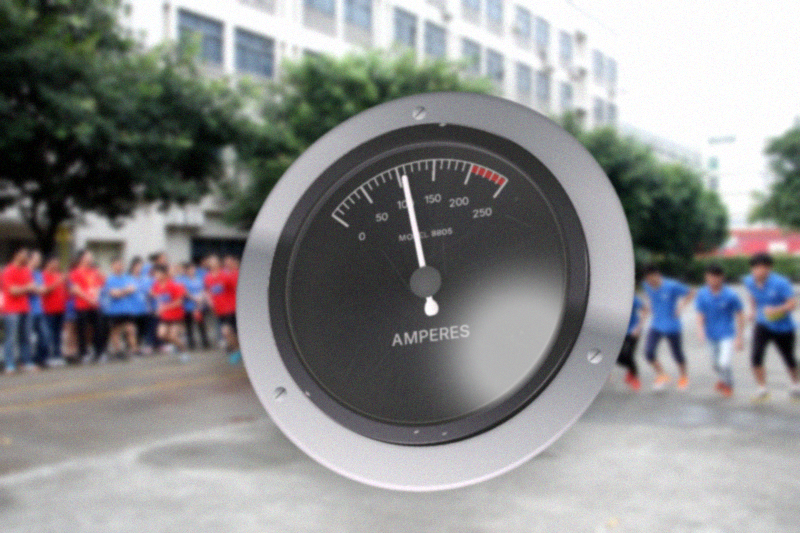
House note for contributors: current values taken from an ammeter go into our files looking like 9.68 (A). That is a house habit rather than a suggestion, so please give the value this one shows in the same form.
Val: 110 (A)
